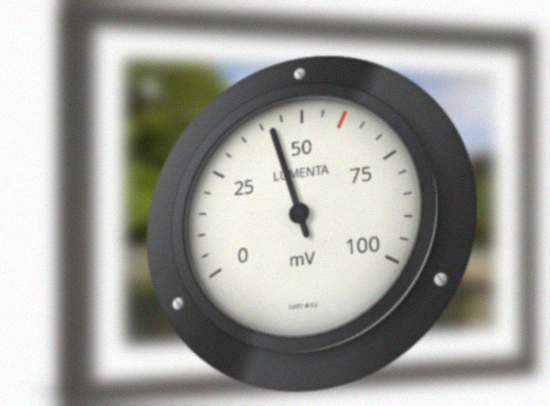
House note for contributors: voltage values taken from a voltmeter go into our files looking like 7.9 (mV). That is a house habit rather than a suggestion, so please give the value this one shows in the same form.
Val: 42.5 (mV)
